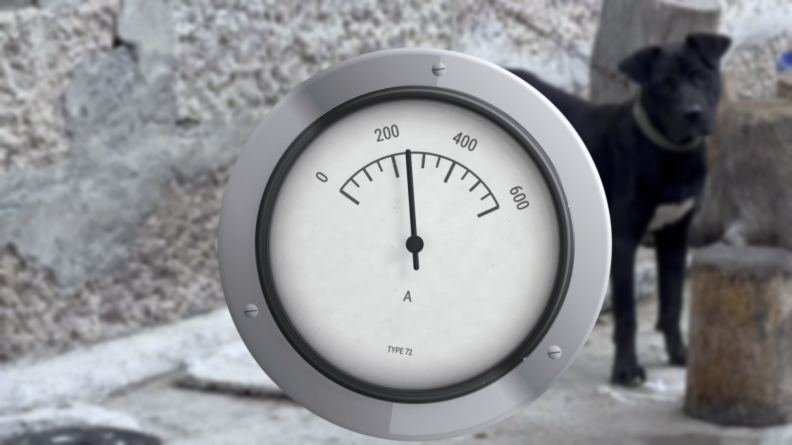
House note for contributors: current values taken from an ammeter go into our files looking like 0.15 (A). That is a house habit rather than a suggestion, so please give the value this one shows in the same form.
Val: 250 (A)
